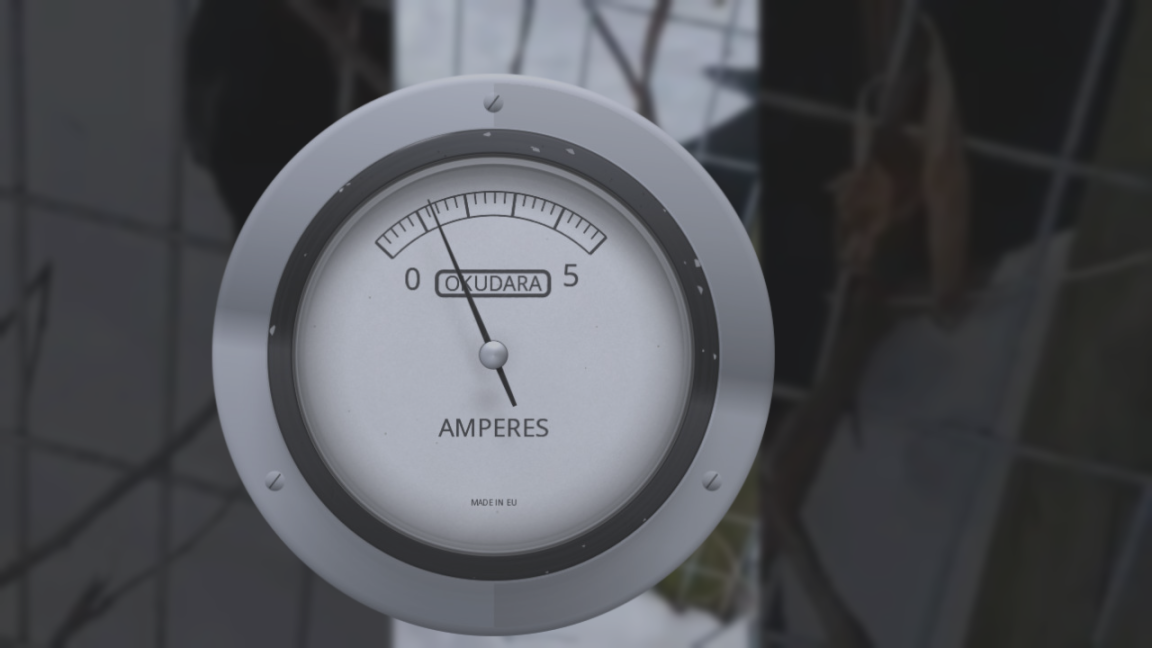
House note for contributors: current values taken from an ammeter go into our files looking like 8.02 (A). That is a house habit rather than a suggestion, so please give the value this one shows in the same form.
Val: 1.3 (A)
